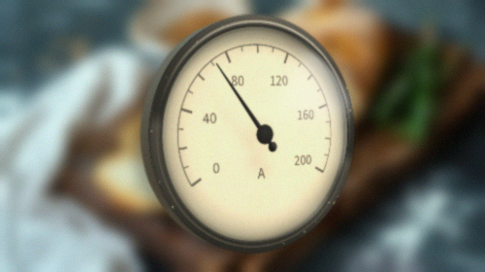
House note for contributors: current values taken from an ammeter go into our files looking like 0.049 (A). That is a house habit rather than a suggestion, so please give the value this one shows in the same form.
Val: 70 (A)
